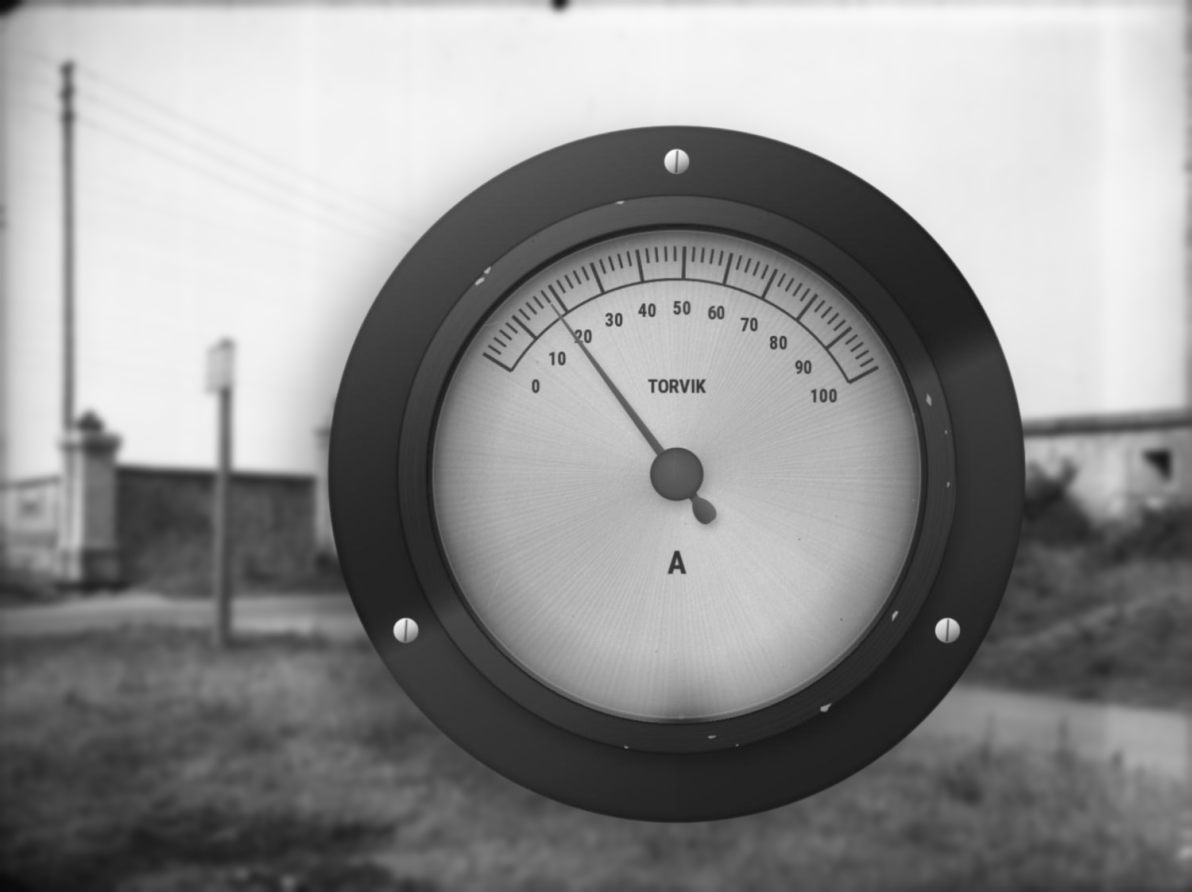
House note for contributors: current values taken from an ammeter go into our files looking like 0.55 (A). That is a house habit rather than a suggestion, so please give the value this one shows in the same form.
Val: 18 (A)
